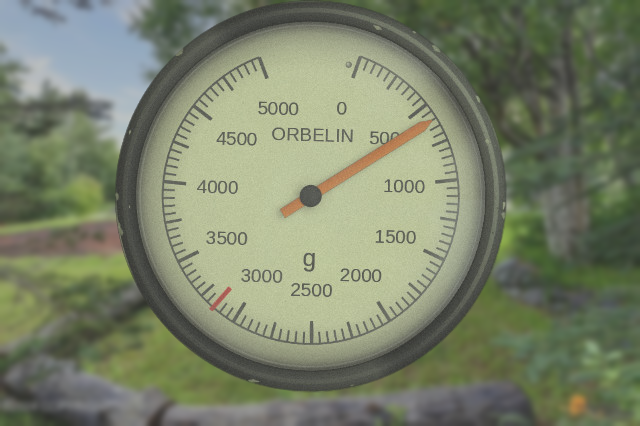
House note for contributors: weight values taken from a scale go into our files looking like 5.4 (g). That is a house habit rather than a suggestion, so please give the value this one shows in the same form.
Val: 600 (g)
